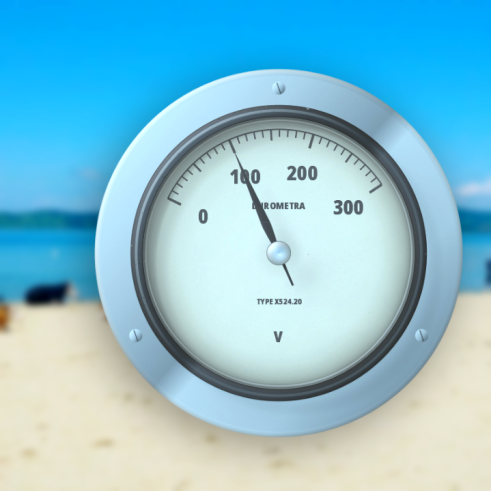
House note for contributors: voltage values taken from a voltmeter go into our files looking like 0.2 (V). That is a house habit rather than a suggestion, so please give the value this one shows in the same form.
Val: 100 (V)
